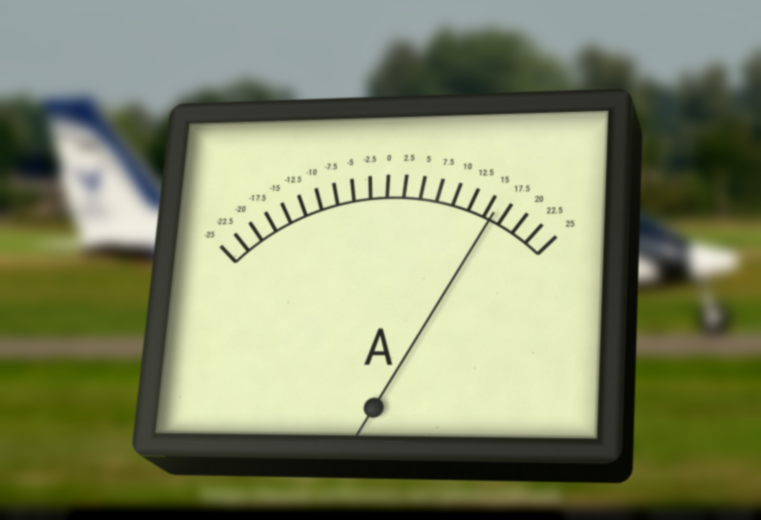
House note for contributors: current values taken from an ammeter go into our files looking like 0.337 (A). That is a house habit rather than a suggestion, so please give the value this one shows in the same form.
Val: 16.25 (A)
